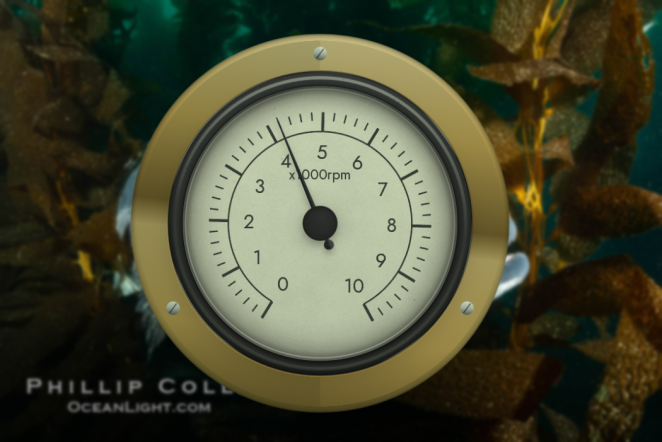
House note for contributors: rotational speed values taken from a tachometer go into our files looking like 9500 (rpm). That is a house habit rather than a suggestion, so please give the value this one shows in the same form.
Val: 4200 (rpm)
